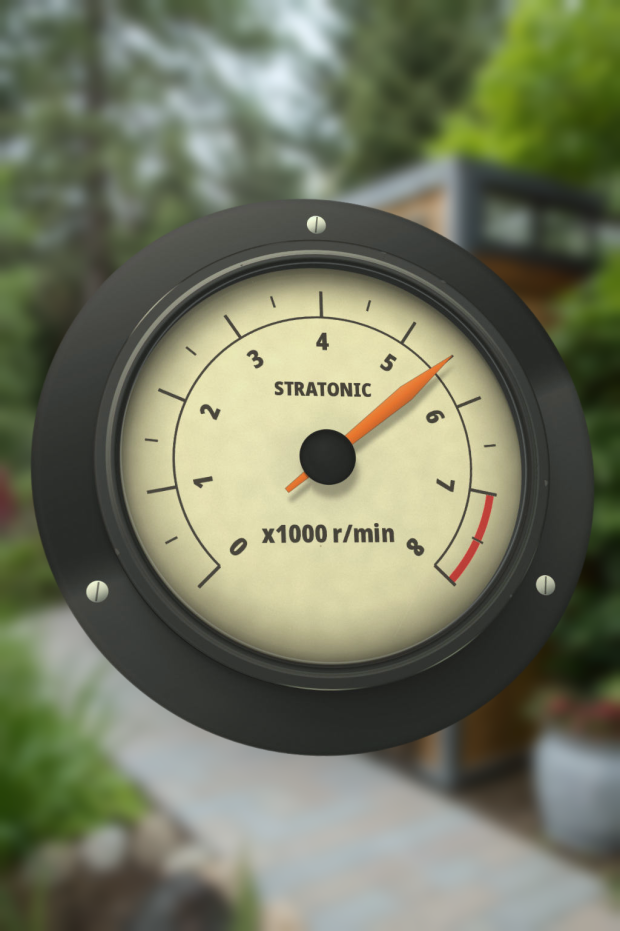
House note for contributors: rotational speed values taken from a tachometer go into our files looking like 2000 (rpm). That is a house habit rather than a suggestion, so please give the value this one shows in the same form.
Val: 5500 (rpm)
